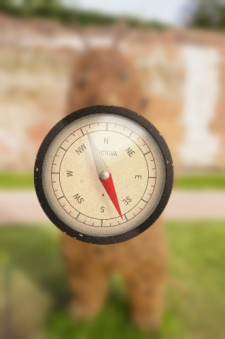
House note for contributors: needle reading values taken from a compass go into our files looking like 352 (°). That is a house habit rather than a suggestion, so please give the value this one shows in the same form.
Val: 155 (°)
